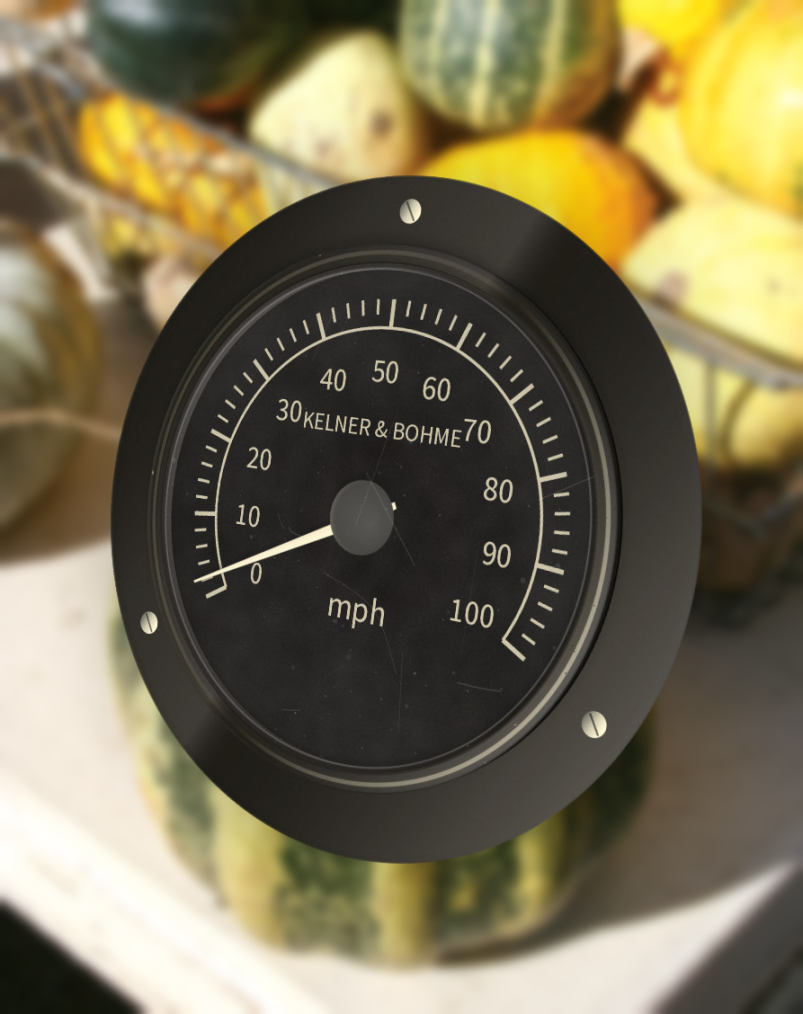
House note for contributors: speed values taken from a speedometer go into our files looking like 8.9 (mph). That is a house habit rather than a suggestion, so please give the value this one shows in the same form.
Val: 2 (mph)
